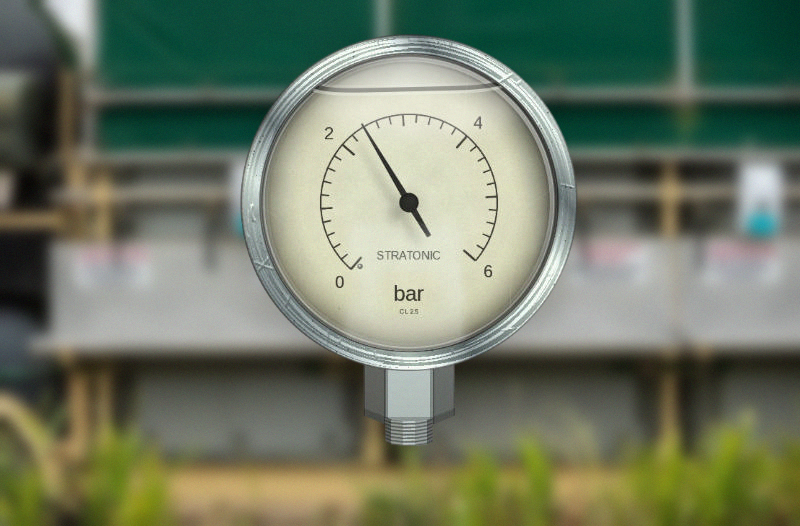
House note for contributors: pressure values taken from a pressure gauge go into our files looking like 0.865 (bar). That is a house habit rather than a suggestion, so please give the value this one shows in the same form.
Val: 2.4 (bar)
